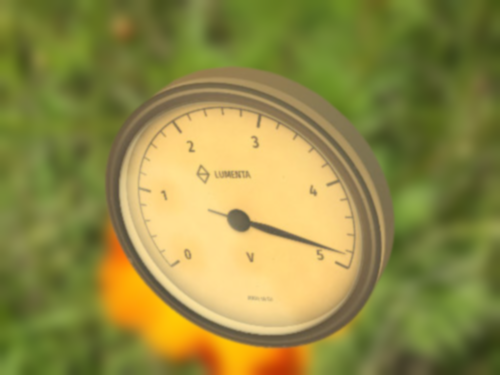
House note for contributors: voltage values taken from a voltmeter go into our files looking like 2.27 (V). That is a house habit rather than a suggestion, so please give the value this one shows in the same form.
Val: 4.8 (V)
